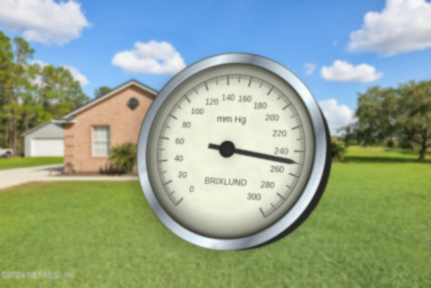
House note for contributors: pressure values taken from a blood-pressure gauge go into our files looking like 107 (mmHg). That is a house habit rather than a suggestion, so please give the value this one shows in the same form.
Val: 250 (mmHg)
